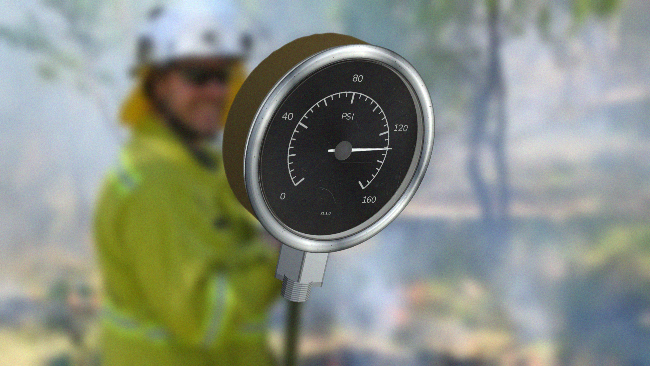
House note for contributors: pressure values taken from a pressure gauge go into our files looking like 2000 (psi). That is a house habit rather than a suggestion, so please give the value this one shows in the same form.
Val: 130 (psi)
